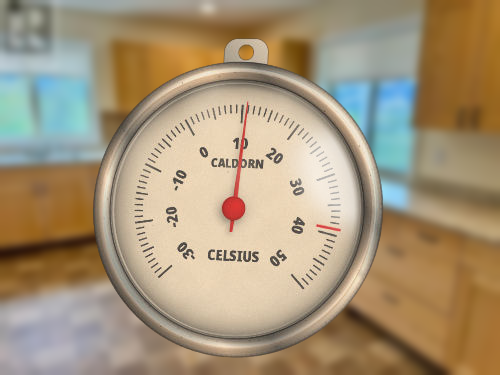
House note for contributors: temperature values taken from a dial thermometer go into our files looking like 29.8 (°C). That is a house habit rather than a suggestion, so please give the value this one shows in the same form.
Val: 11 (°C)
